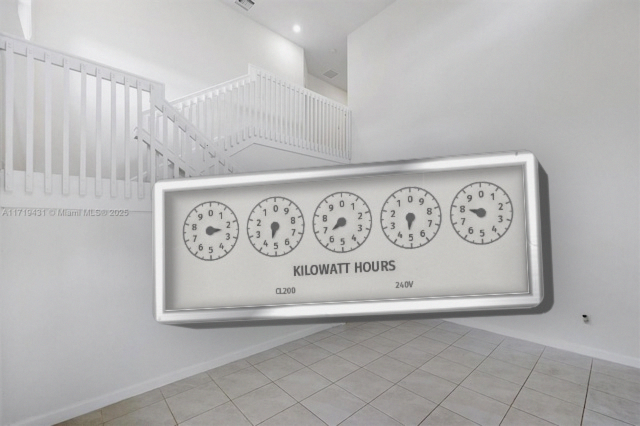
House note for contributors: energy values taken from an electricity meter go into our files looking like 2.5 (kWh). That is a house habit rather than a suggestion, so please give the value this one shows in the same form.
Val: 24648 (kWh)
